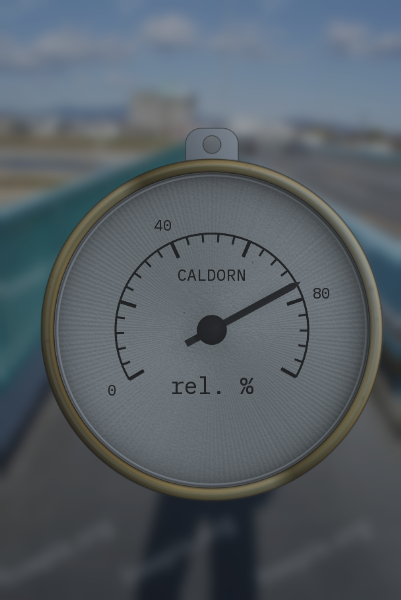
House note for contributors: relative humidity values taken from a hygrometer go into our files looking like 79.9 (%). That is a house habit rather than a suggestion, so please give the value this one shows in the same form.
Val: 76 (%)
